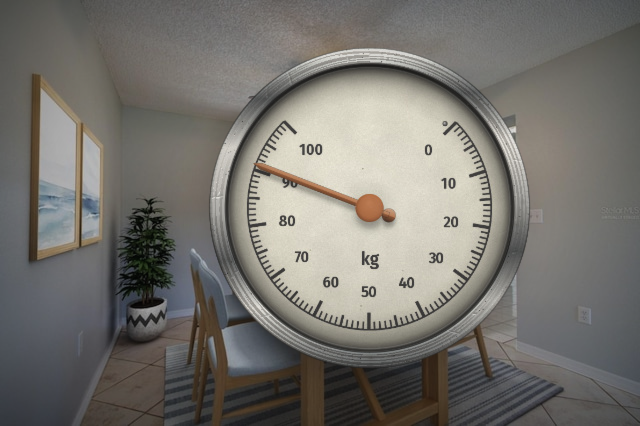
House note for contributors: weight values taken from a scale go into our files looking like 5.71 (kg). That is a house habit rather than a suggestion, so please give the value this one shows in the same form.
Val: 91 (kg)
